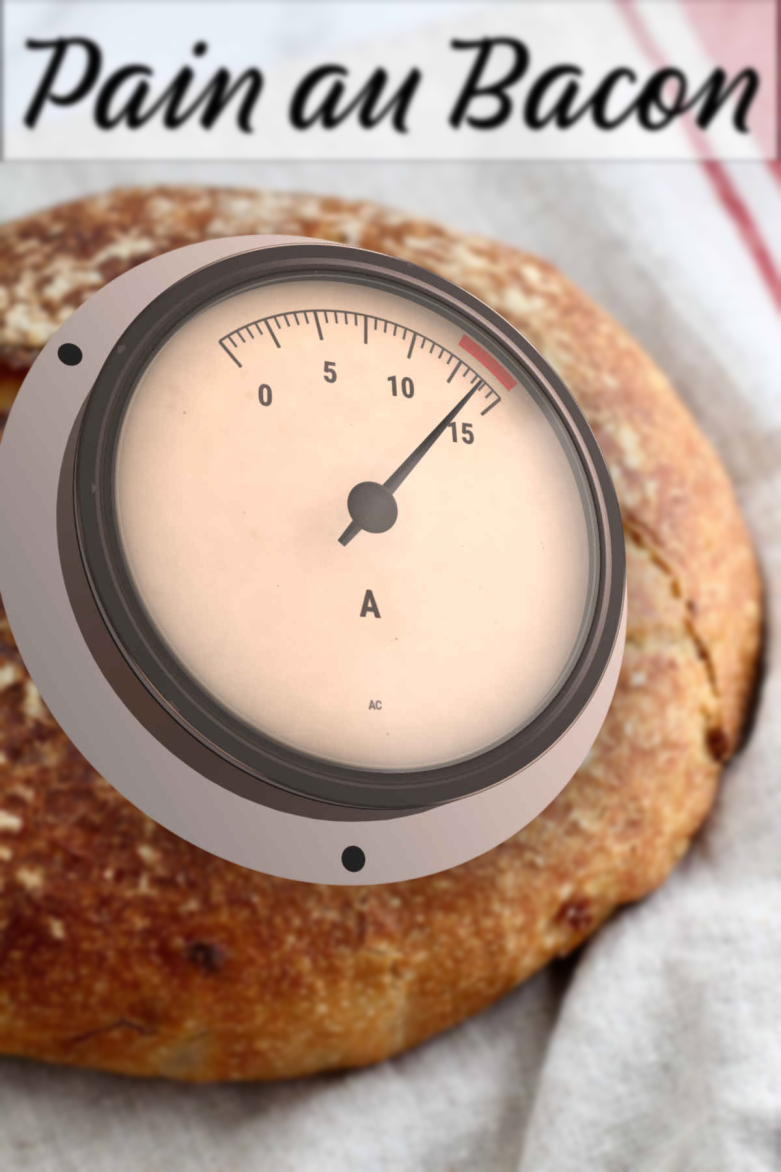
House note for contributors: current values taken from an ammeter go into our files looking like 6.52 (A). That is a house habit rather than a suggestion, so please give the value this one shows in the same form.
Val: 13.75 (A)
